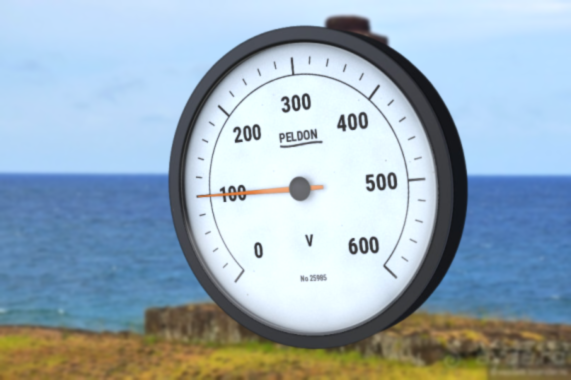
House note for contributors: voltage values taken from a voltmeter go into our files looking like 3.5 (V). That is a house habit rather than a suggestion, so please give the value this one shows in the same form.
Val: 100 (V)
